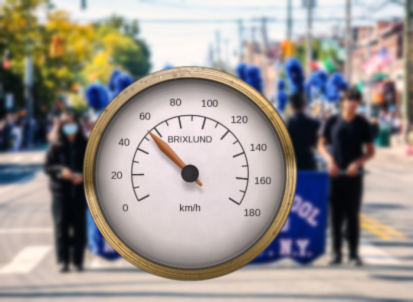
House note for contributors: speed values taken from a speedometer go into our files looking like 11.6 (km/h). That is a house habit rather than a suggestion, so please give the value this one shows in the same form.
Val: 55 (km/h)
